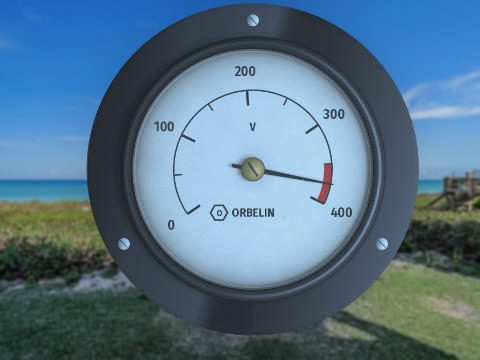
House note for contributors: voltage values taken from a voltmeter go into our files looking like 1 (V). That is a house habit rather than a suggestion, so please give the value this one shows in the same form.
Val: 375 (V)
